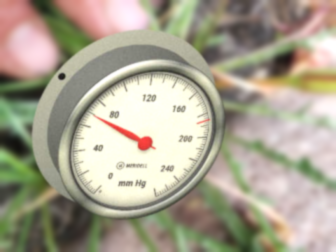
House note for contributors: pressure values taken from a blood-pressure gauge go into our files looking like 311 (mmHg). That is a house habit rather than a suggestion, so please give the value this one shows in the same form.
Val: 70 (mmHg)
